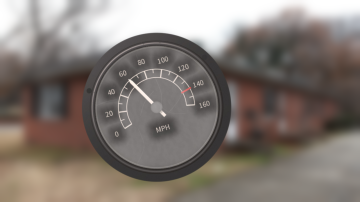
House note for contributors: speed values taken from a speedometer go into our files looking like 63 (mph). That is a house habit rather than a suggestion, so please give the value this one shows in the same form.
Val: 60 (mph)
